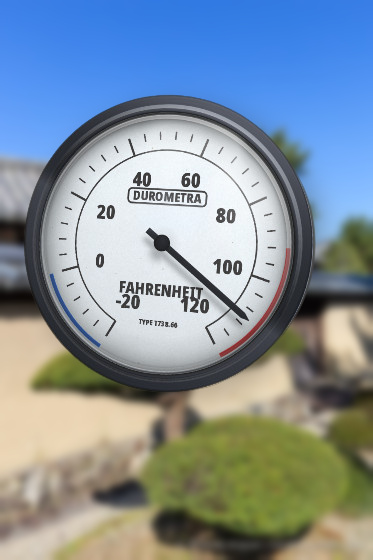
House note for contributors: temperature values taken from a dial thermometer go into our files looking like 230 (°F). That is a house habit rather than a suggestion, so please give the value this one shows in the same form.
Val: 110 (°F)
